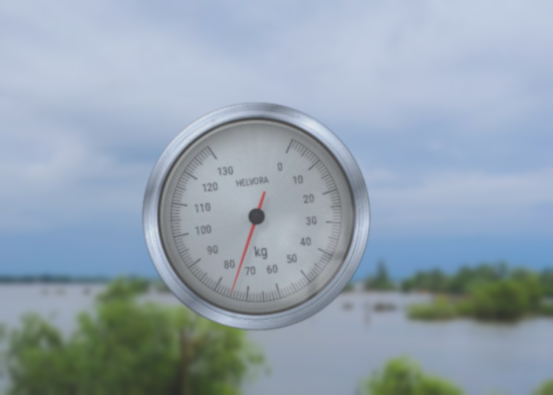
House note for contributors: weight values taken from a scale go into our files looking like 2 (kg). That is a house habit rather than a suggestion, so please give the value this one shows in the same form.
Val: 75 (kg)
